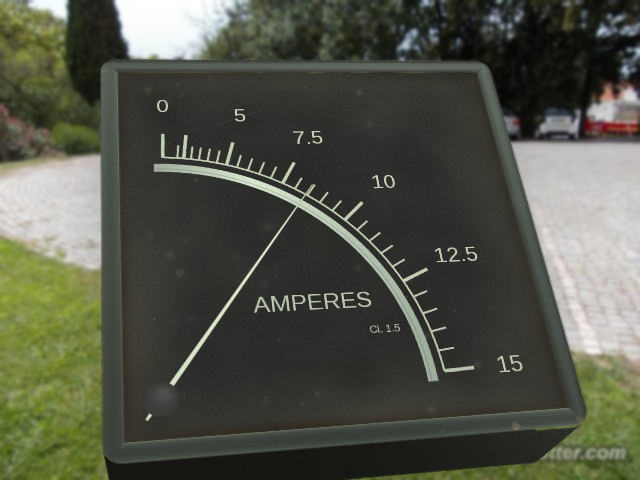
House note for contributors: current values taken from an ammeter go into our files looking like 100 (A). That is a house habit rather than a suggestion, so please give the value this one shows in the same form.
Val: 8.5 (A)
